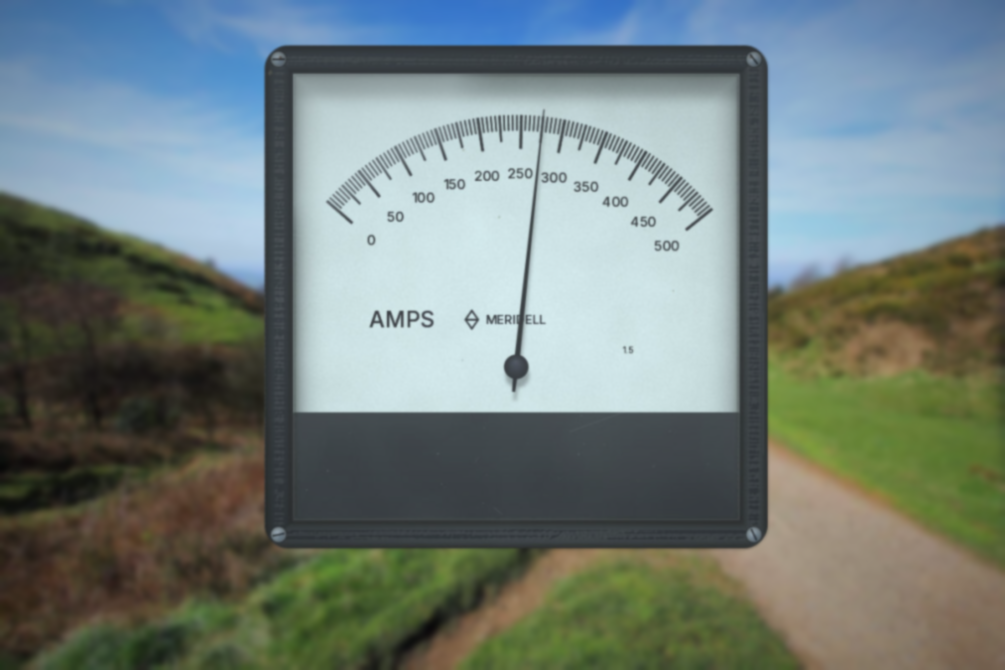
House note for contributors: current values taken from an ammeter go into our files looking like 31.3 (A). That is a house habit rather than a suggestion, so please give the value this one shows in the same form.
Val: 275 (A)
